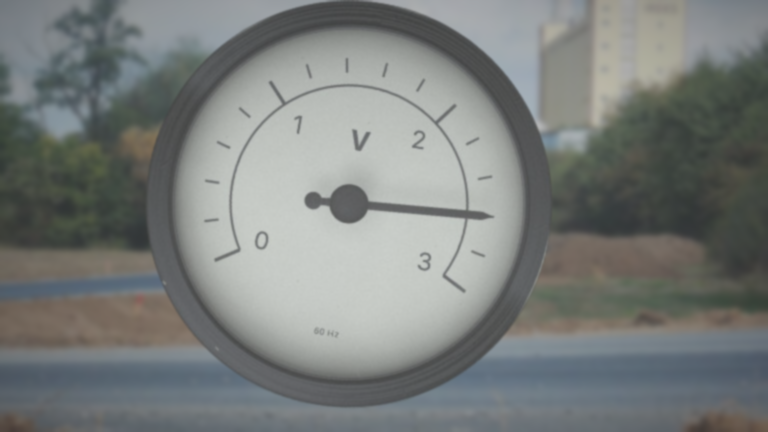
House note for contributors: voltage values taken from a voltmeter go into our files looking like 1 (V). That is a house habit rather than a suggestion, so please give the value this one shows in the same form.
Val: 2.6 (V)
